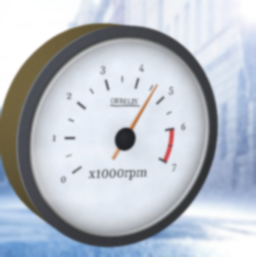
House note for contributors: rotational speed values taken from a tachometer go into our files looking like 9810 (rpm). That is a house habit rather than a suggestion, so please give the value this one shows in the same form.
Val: 4500 (rpm)
